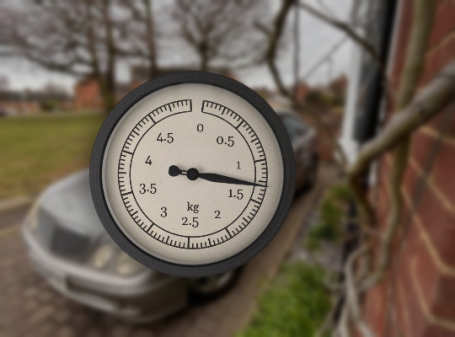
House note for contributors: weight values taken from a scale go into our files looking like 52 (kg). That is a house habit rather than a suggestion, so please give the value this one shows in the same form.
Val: 1.3 (kg)
